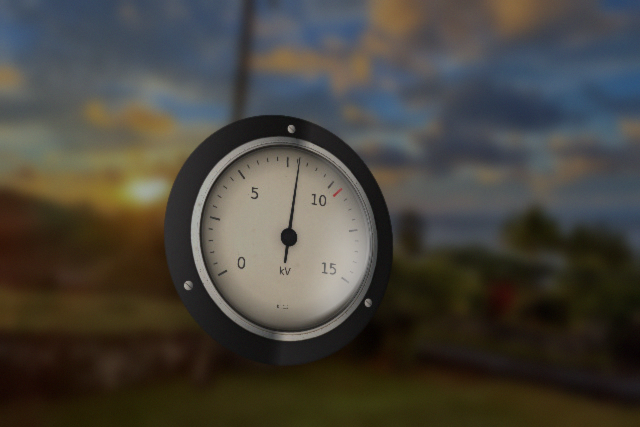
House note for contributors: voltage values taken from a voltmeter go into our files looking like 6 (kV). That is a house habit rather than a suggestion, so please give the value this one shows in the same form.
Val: 8 (kV)
